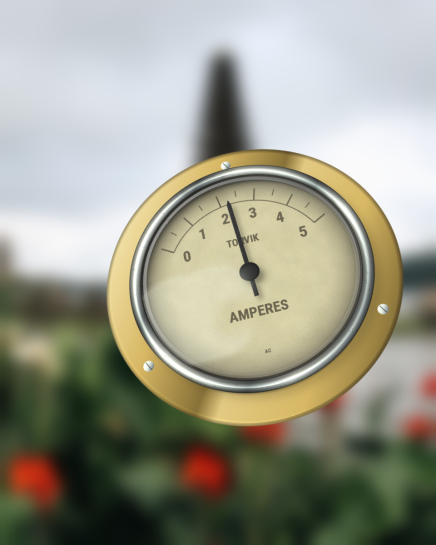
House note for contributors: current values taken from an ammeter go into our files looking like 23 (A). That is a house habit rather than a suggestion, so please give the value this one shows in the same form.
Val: 2.25 (A)
